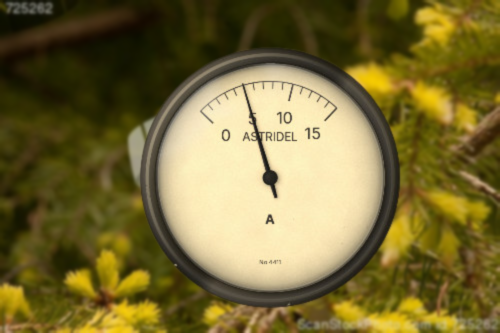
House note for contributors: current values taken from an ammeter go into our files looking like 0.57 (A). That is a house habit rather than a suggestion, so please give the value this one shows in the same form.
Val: 5 (A)
